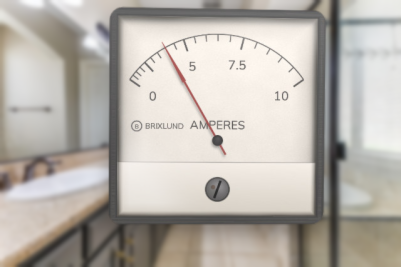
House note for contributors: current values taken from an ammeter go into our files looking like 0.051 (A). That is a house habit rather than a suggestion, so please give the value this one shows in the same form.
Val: 4 (A)
